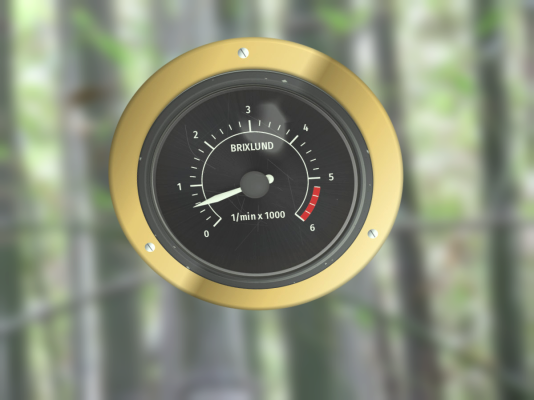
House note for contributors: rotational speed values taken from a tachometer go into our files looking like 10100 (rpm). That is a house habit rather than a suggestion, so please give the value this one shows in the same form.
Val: 600 (rpm)
